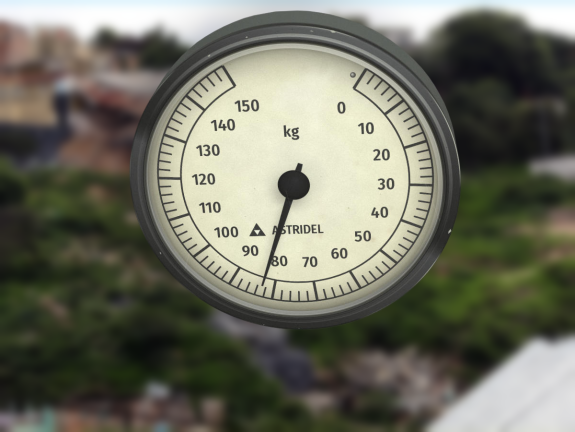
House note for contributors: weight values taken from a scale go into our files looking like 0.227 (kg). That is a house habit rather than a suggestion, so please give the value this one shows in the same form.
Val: 83 (kg)
